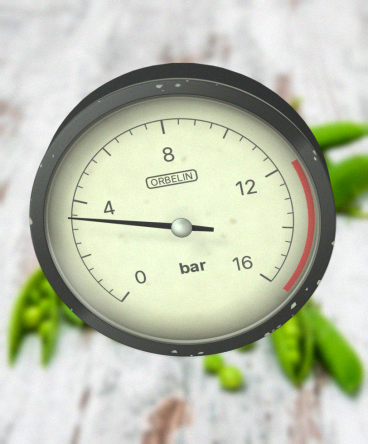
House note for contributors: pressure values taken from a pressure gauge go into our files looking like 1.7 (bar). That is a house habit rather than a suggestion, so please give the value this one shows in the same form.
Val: 3.5 (bar)
